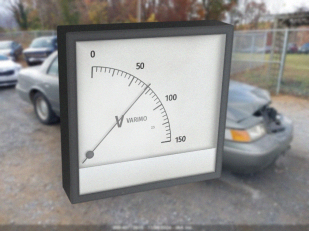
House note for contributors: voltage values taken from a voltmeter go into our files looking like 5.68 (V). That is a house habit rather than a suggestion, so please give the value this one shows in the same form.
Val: 70 (V)
